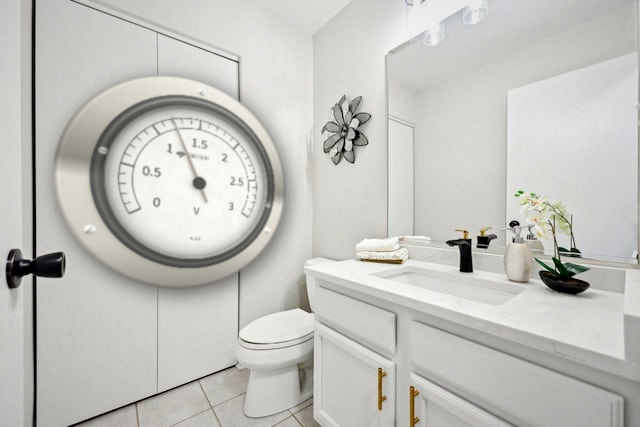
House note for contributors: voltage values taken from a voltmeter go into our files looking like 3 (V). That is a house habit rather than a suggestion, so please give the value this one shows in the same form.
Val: 1.2 (V)
